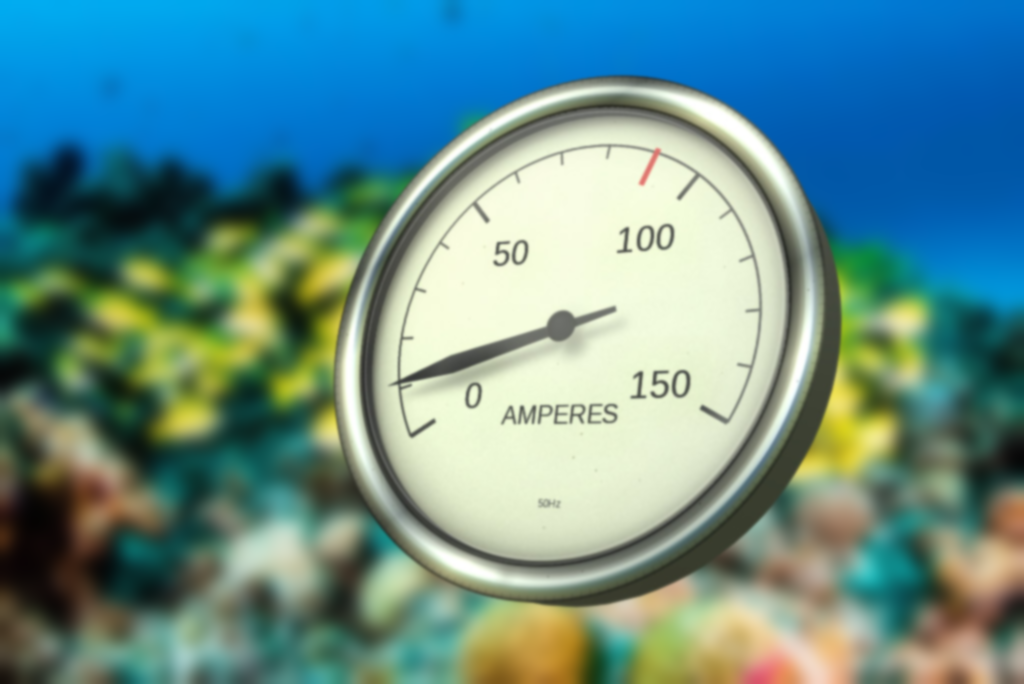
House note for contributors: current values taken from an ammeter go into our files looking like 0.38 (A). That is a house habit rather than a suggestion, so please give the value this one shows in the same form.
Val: 10 (A)
